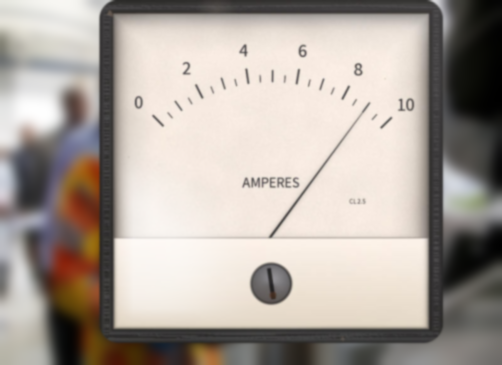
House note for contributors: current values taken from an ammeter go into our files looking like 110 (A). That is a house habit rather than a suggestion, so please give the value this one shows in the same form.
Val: 9 (A)
